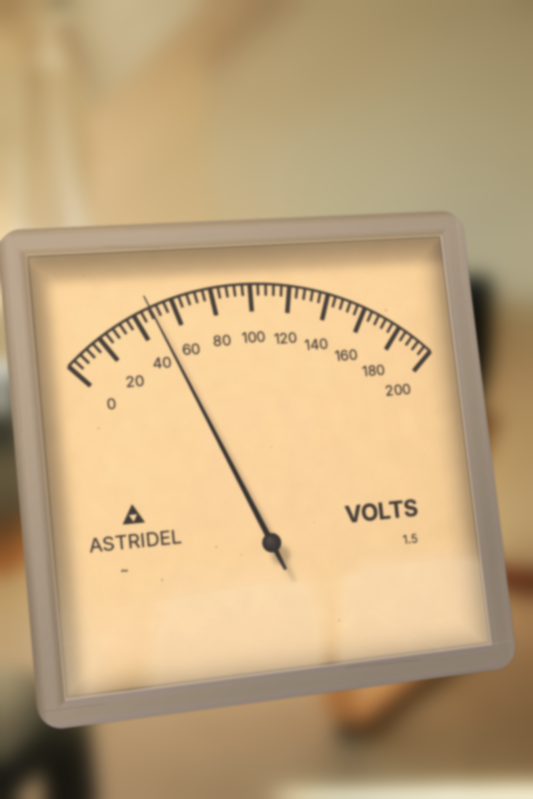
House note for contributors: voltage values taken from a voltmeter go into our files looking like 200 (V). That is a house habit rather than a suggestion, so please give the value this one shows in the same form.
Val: 48 (V)
